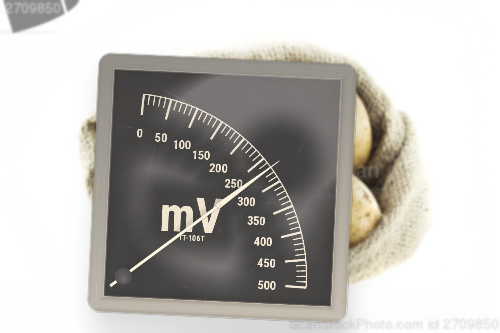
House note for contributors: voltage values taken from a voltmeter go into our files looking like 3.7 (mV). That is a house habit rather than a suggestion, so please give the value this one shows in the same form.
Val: 270 (mV)
